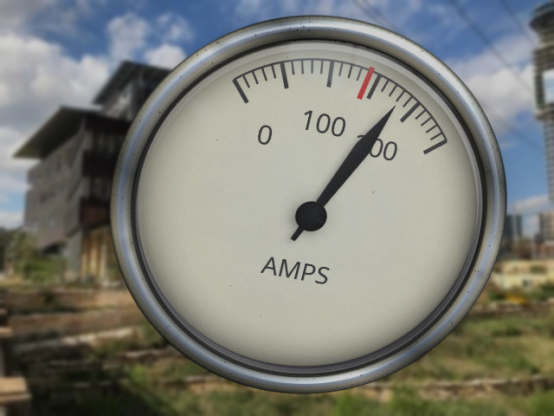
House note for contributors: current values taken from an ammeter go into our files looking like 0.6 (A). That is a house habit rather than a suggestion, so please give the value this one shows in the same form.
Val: 180 (A)
